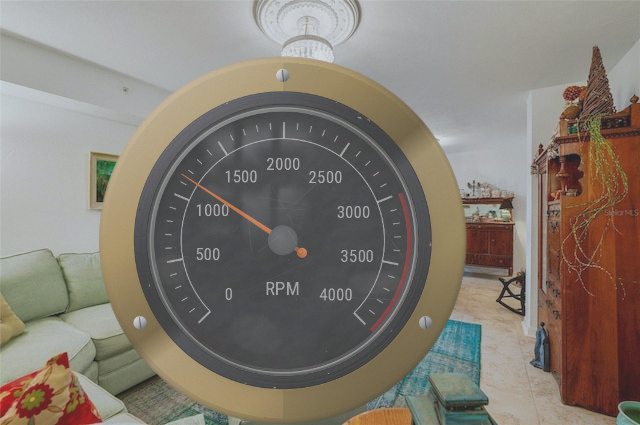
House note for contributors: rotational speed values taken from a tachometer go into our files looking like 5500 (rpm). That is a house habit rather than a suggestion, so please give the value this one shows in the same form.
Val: 1150 (rpm)
